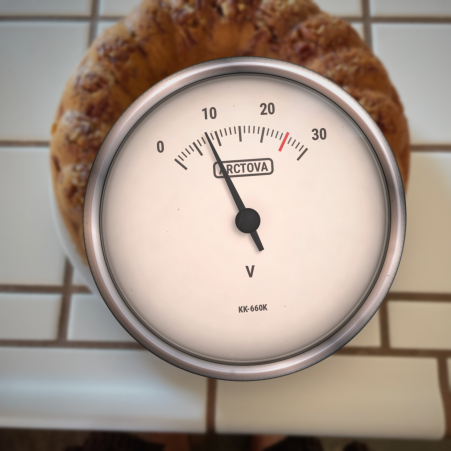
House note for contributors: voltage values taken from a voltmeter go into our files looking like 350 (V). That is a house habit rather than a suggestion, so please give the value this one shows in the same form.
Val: 8 (V)
